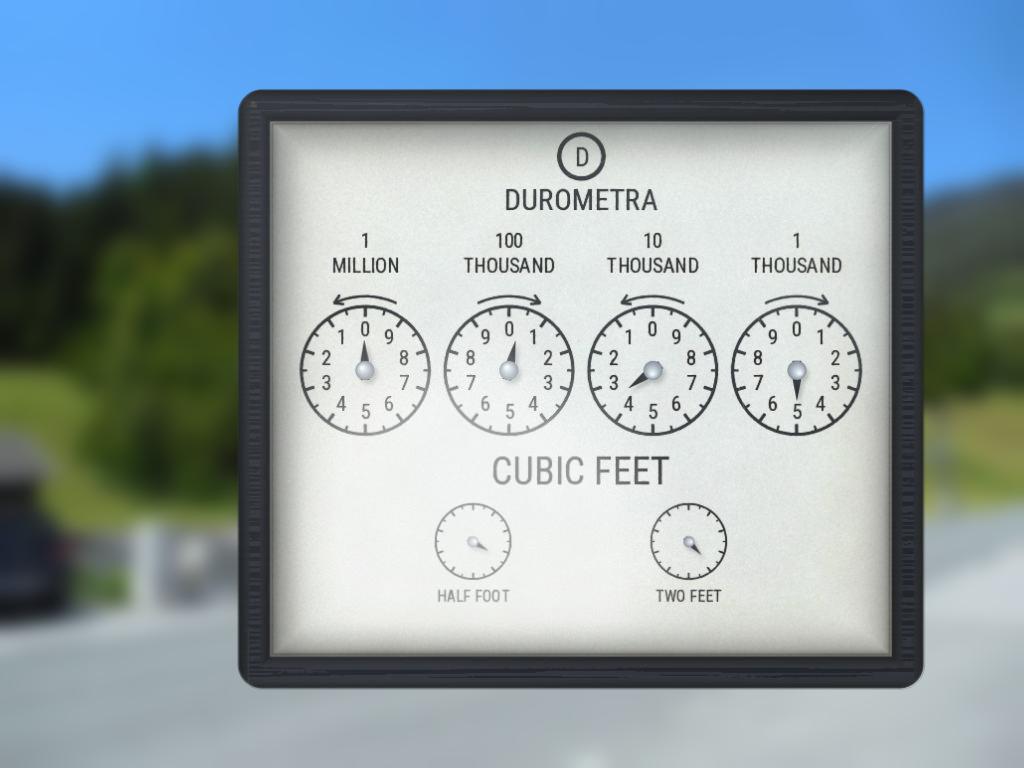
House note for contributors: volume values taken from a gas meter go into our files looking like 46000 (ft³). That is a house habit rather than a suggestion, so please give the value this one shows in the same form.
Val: 3500 (ft³)
